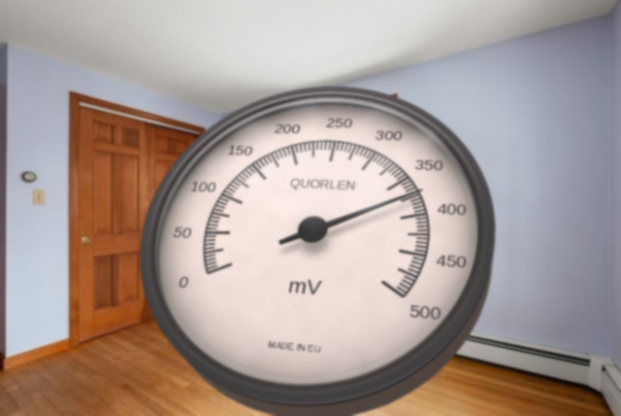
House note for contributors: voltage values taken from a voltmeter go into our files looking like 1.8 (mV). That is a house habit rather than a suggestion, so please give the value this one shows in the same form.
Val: 375 (mV)
